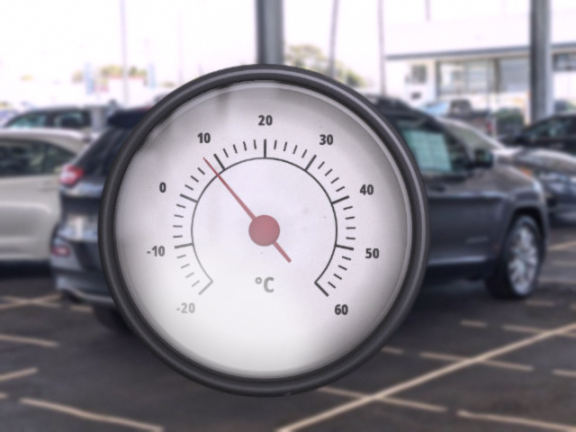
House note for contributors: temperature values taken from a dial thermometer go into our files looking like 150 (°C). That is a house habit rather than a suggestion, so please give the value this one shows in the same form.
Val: 8 (°C)
